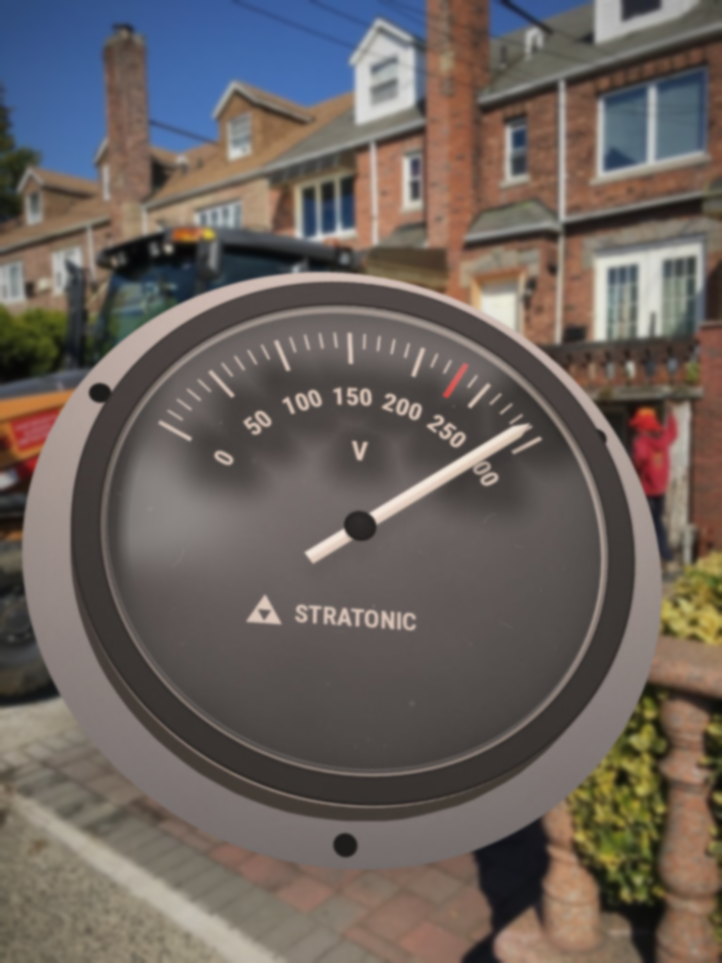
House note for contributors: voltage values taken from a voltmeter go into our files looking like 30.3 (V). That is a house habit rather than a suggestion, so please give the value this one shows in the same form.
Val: 290 (V)
